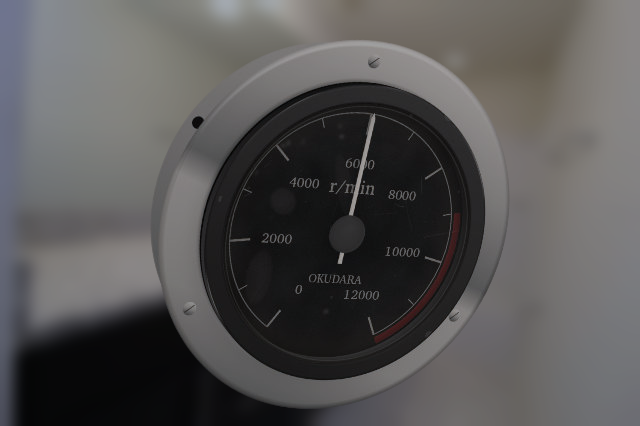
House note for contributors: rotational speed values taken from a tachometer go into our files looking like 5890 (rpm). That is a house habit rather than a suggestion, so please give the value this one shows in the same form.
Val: 6000 (rpm)
